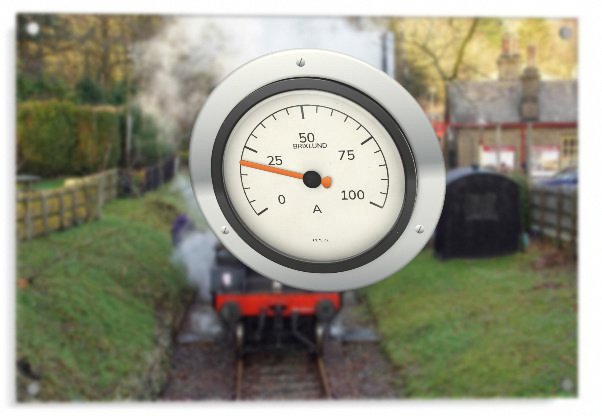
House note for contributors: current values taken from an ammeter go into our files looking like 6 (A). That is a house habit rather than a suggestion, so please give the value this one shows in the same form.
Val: 20 (A)
